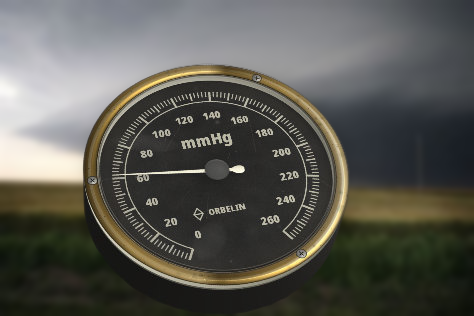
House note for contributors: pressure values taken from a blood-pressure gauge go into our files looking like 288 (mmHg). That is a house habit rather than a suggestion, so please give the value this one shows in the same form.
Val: 60 (mmHg)
